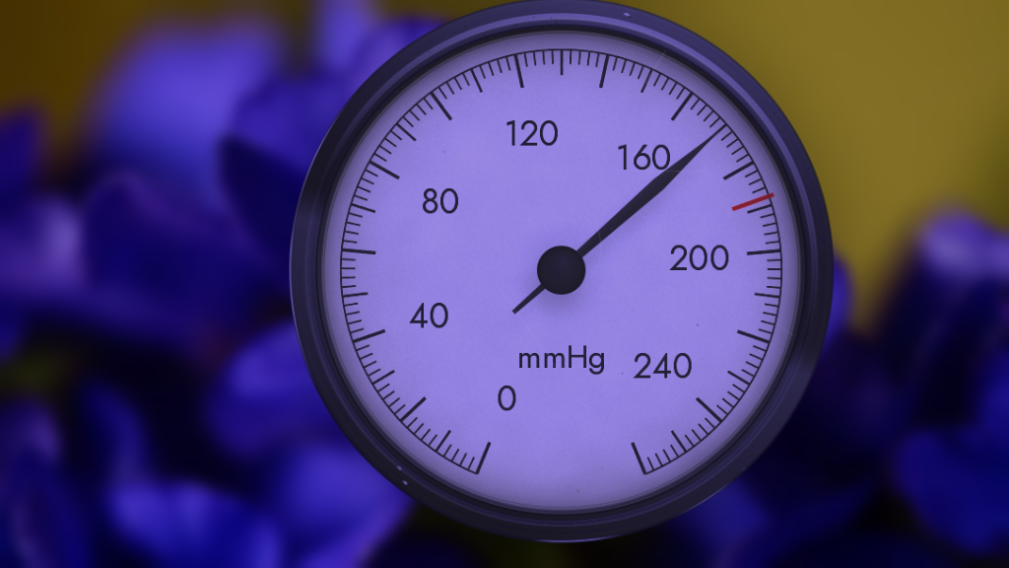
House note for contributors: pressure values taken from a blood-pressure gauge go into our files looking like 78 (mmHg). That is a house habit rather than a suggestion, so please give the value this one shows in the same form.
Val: 170 (mmHg)
